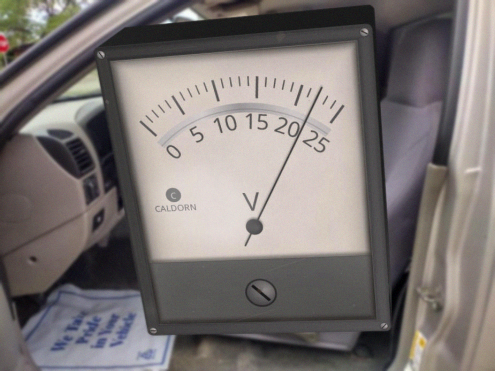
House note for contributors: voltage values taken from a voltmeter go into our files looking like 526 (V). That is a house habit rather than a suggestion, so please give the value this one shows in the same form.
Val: 22 (V)
